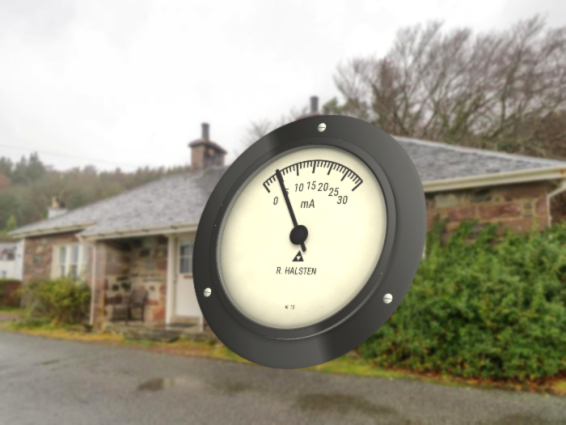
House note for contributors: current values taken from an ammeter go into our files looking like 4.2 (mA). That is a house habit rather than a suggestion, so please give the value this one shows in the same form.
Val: 5 (mA)
